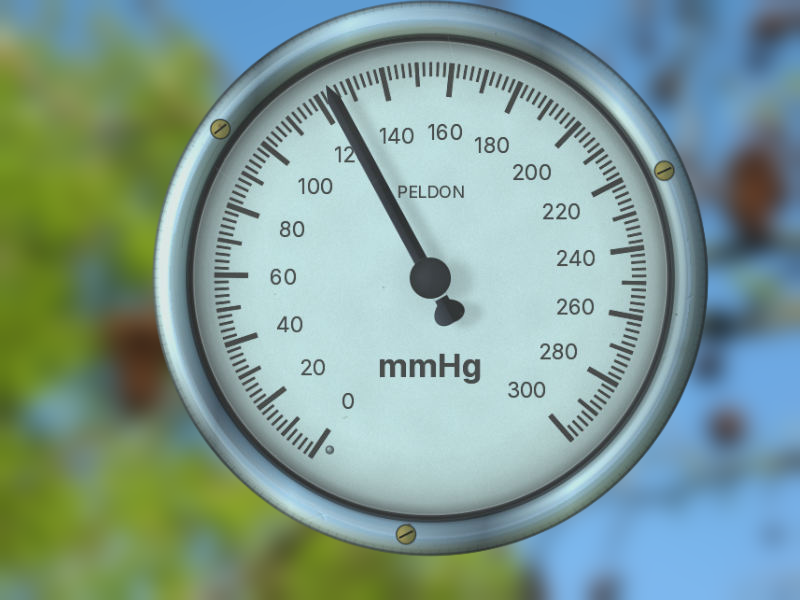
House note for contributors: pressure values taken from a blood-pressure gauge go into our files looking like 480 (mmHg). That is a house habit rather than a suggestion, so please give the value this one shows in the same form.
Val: 124 (mmHg)
